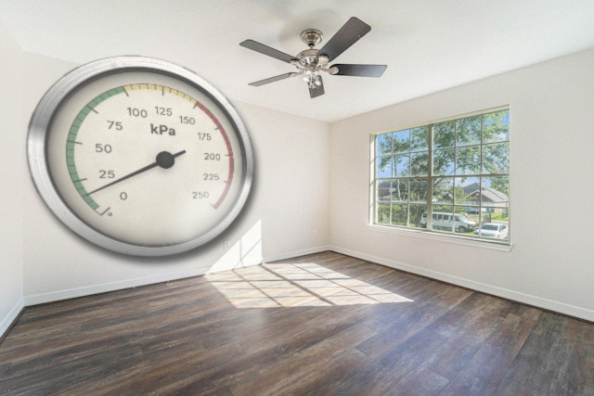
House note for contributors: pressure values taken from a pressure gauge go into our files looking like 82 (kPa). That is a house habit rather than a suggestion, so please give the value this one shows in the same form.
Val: 15 (kPa)
